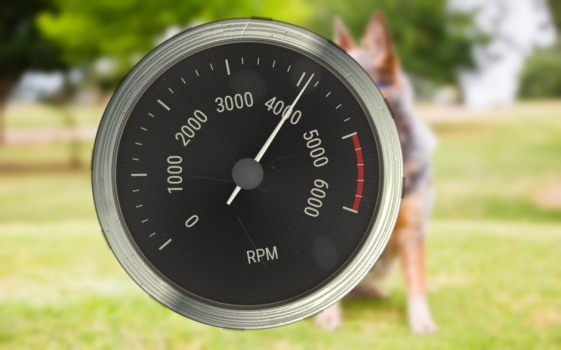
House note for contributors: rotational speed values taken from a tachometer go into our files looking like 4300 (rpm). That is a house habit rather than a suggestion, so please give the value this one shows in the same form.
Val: 4100 (rpm)
